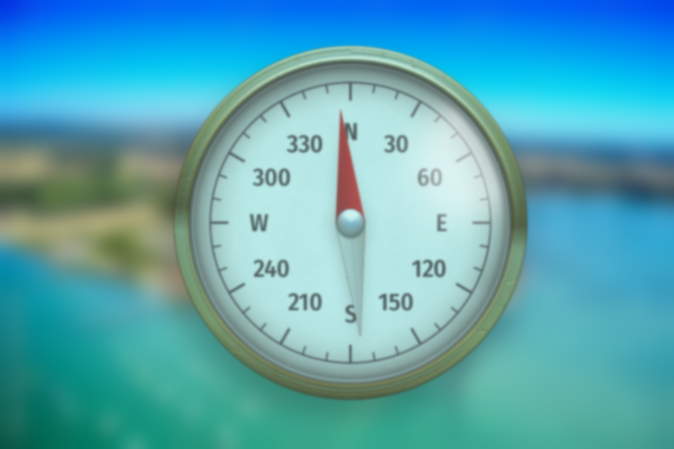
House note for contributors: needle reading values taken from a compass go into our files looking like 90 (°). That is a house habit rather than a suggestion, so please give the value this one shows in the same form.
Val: 355 (°)
